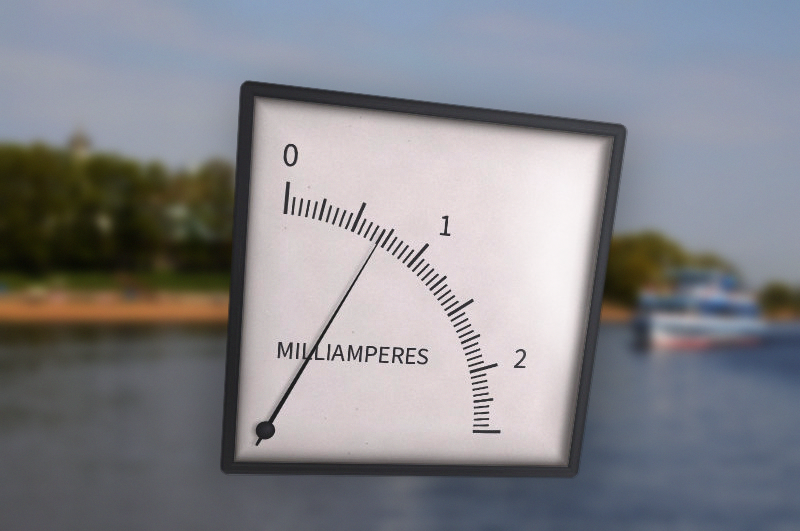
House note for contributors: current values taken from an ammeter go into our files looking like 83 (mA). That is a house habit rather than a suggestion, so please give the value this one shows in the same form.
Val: 0.7 (mA)
